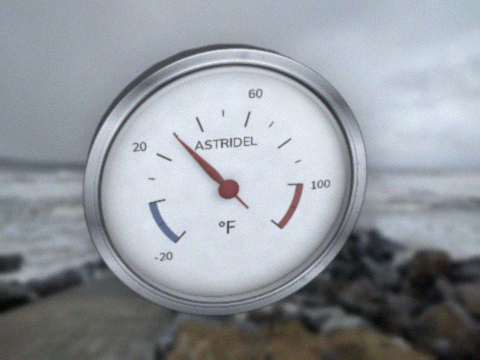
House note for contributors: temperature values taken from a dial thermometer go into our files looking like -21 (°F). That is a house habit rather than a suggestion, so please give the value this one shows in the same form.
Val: 30 (°F)
